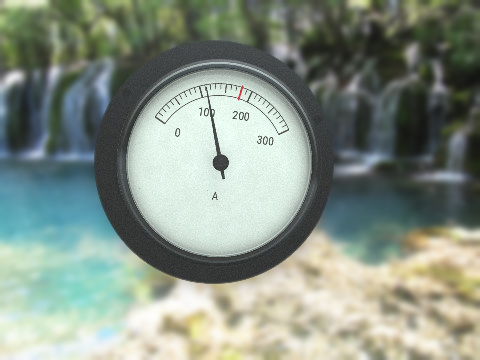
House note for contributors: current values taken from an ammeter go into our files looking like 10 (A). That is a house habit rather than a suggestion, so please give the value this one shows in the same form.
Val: 110 (A)
